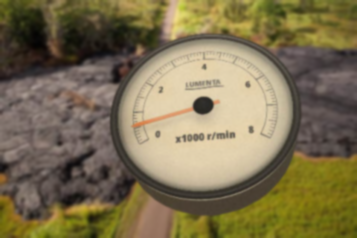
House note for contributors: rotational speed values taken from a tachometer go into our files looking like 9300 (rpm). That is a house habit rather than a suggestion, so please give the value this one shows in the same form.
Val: 500 (rpm)
